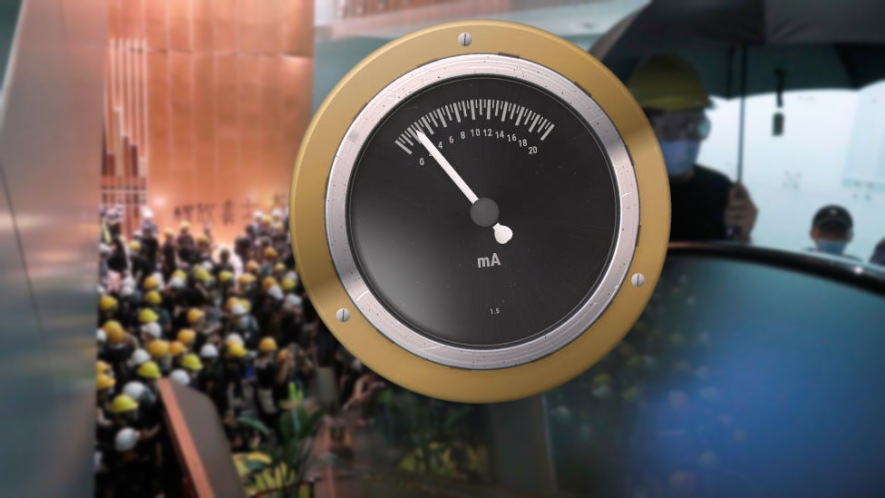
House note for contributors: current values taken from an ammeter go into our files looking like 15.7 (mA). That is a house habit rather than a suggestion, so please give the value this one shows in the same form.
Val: 2.5 (mA)
